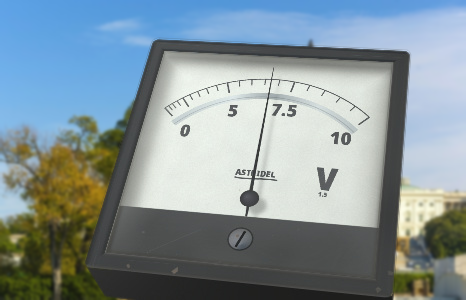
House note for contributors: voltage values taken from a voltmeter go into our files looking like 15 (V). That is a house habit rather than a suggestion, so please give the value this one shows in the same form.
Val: 6.75 (V)
